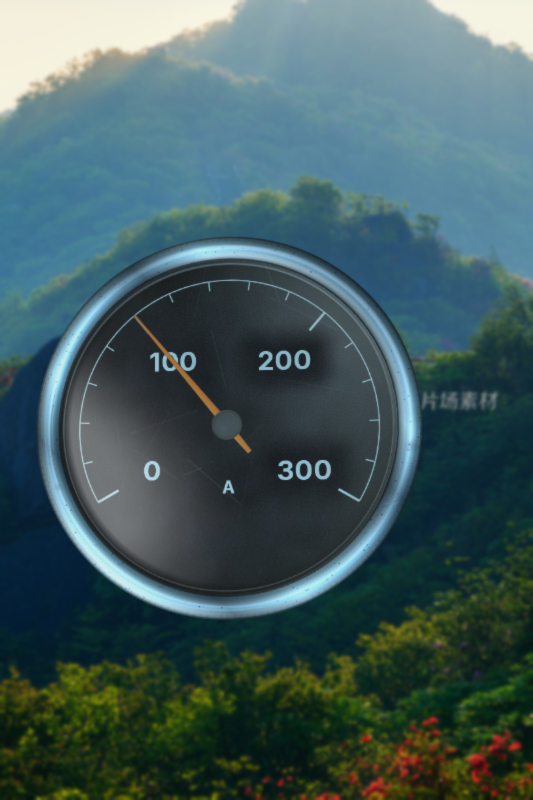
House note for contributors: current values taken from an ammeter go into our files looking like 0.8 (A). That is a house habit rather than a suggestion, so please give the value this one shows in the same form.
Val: 100 (A)
